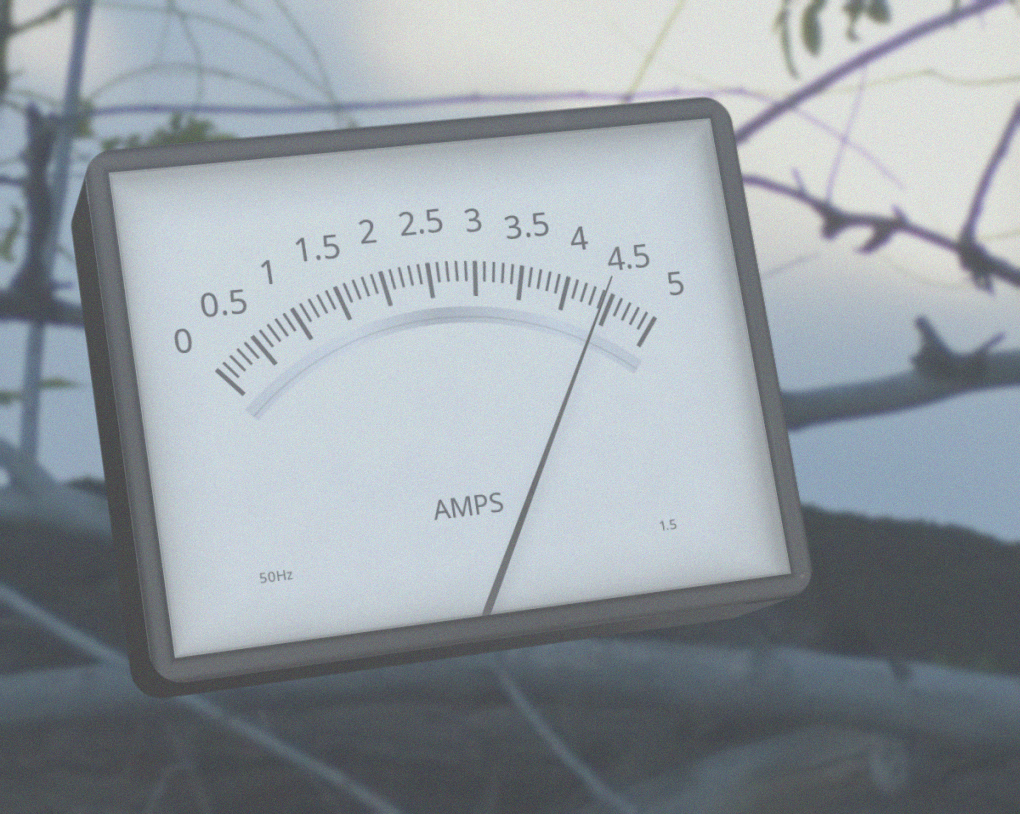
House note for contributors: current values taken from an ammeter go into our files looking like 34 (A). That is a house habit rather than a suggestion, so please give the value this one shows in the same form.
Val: 4.4 (A)
